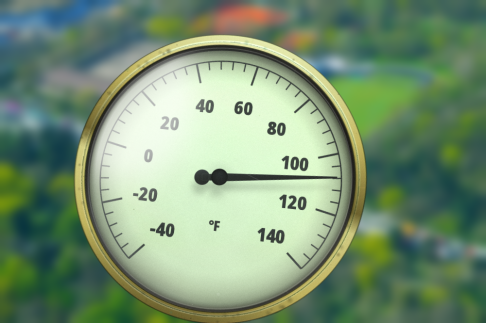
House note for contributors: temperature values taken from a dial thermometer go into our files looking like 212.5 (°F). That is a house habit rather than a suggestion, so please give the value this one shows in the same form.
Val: 108 (°F)
